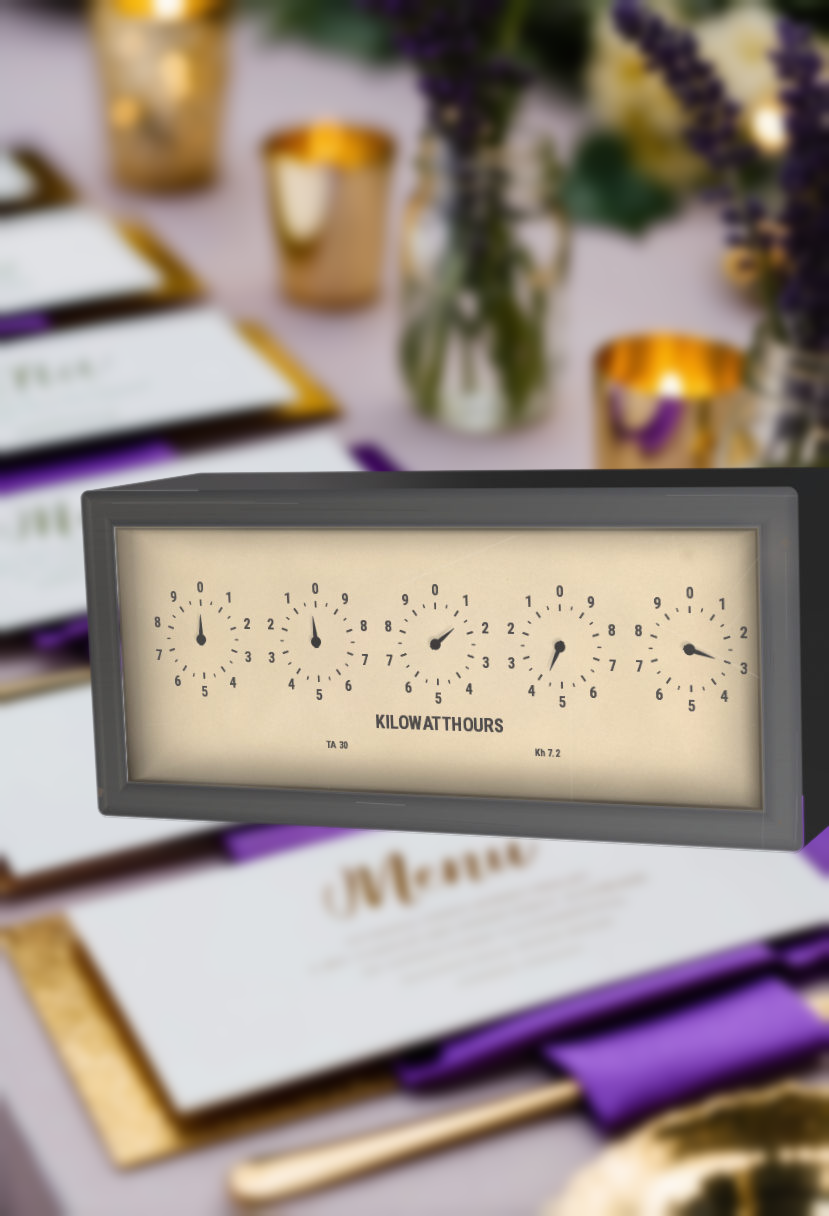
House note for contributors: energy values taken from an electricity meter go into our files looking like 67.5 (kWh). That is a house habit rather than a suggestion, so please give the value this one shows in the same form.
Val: 143 (kWh)
